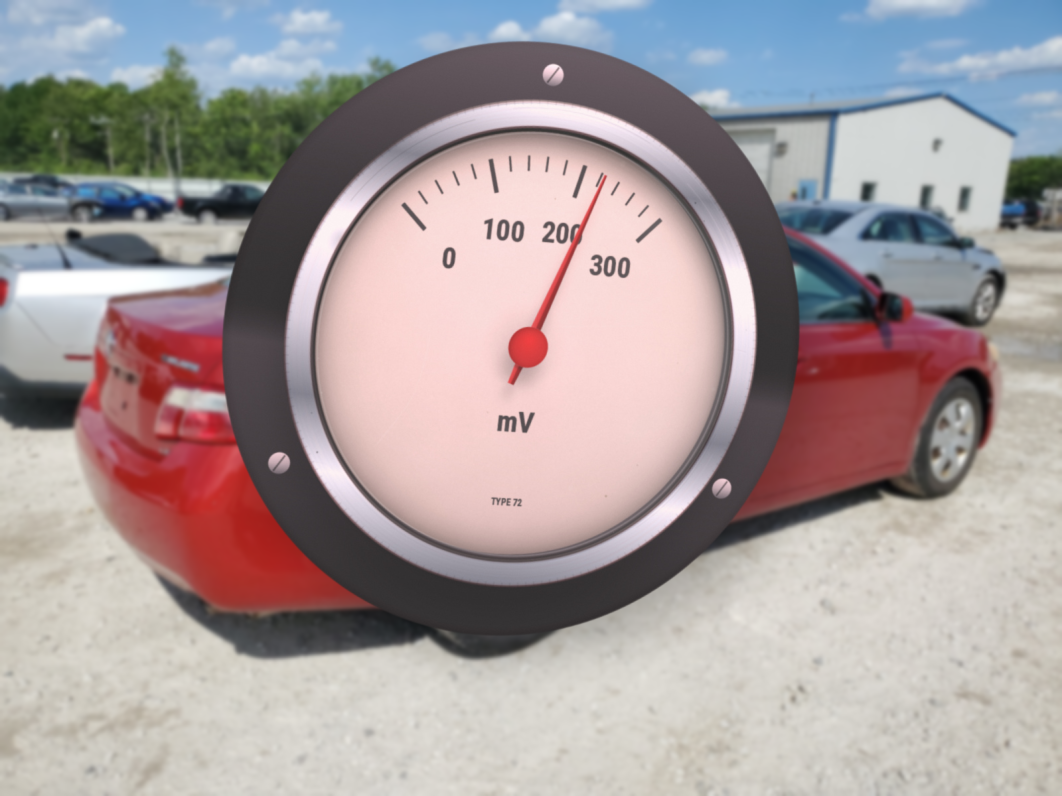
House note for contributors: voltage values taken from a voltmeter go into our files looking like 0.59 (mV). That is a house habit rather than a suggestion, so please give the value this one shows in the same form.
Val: 220 (mV)
